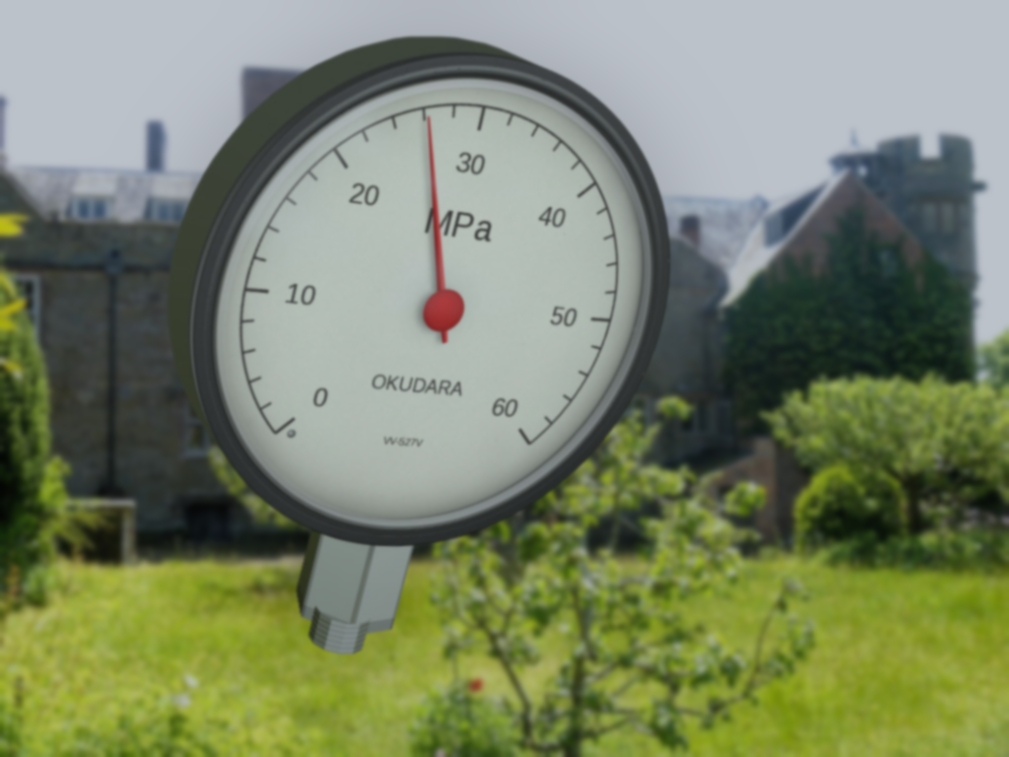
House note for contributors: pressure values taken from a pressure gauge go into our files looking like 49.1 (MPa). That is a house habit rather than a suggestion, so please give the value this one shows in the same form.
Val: 26 (MPa)
